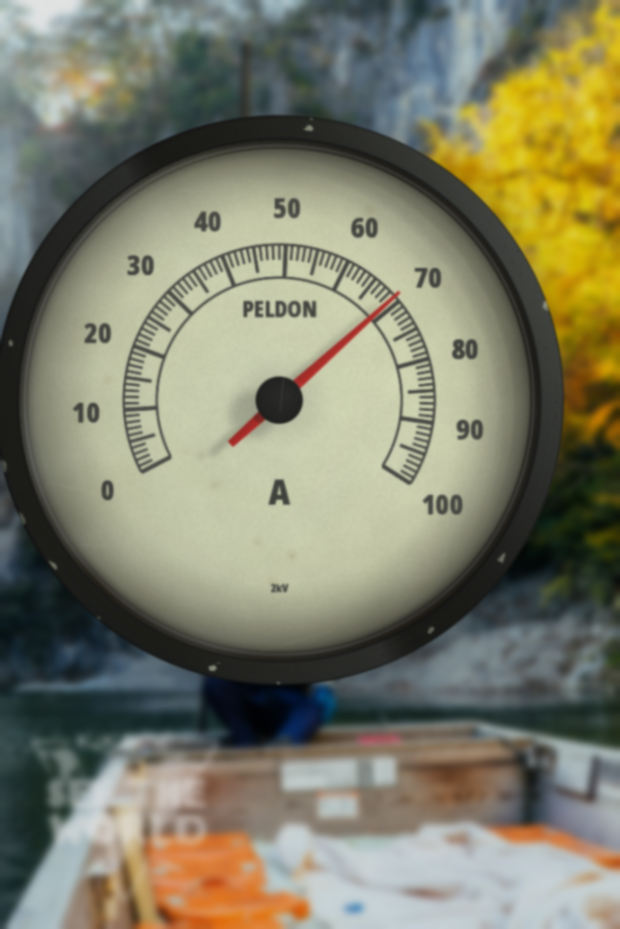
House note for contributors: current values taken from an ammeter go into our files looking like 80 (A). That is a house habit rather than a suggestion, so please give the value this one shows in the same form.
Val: 69 (A)
